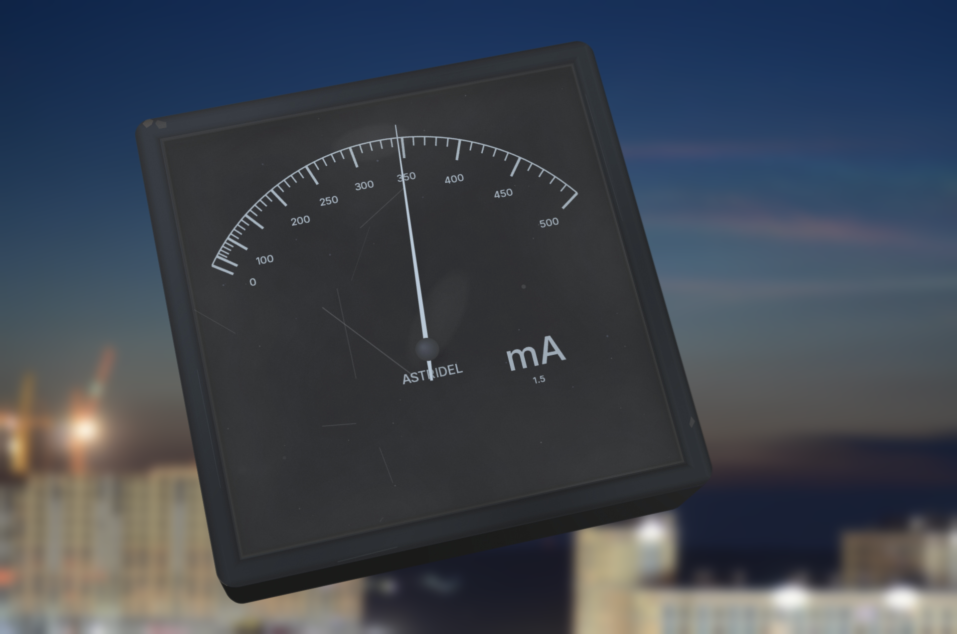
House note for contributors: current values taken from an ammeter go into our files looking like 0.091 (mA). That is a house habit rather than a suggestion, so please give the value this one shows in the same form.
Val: 345 (mA)
